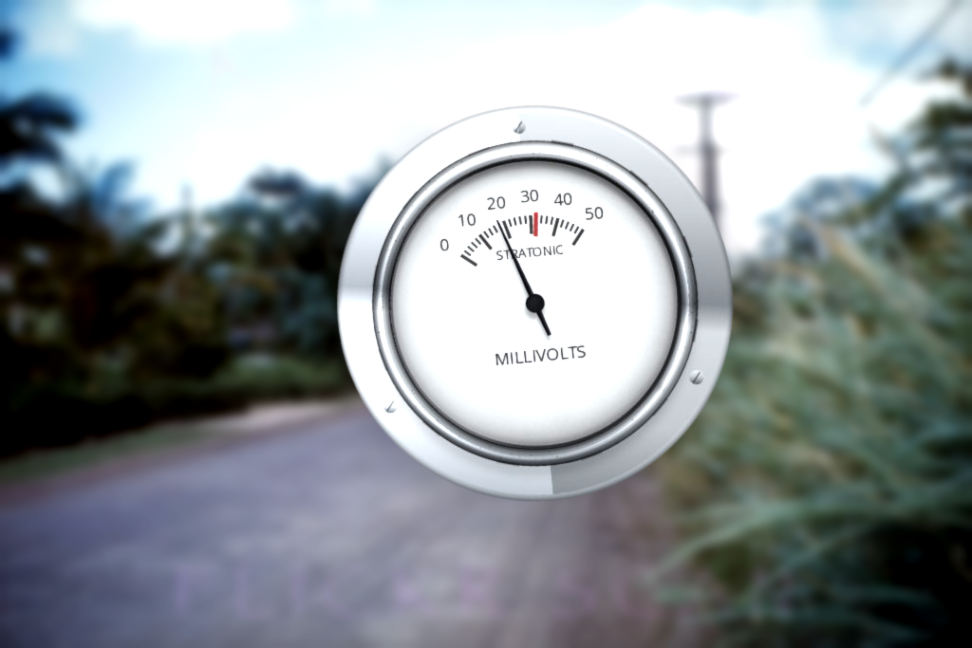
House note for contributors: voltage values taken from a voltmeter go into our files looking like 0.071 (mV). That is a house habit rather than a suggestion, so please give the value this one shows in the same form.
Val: 18 (mV)
